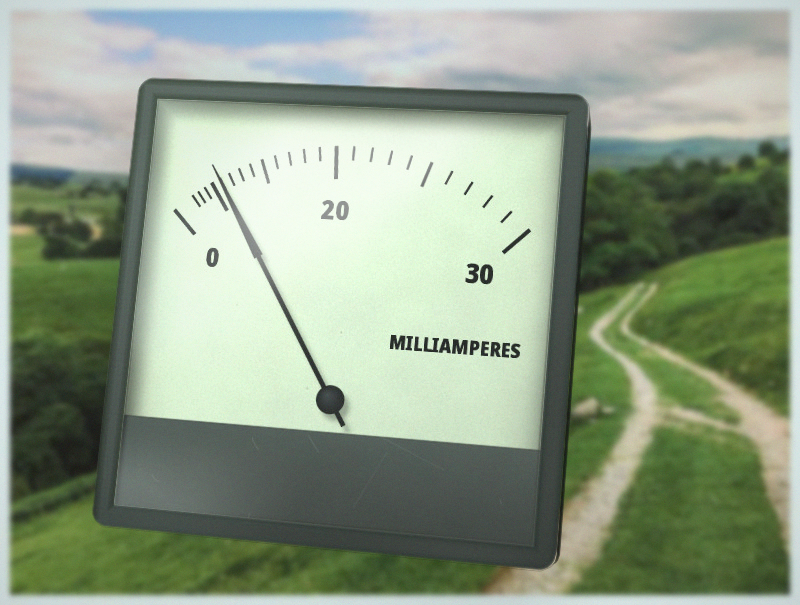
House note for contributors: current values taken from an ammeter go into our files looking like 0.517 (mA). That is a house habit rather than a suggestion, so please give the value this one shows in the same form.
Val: 11 (mA)
